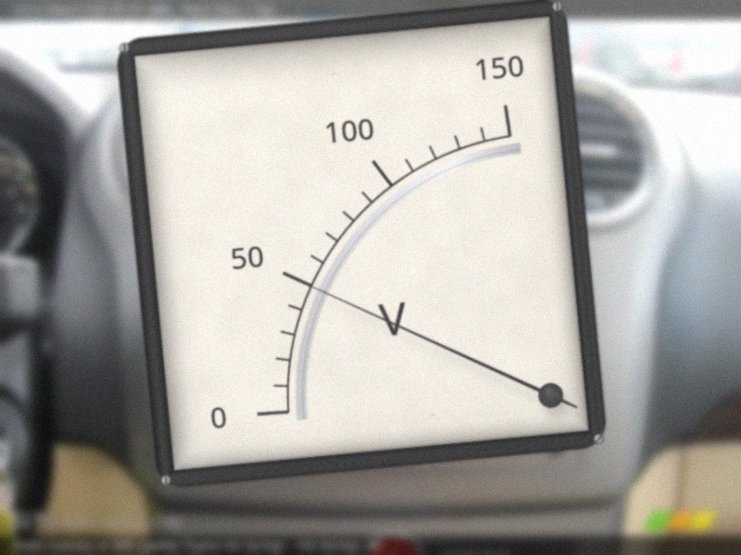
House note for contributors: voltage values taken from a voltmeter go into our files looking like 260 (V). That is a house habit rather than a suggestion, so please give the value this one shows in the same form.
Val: 50 (V)
